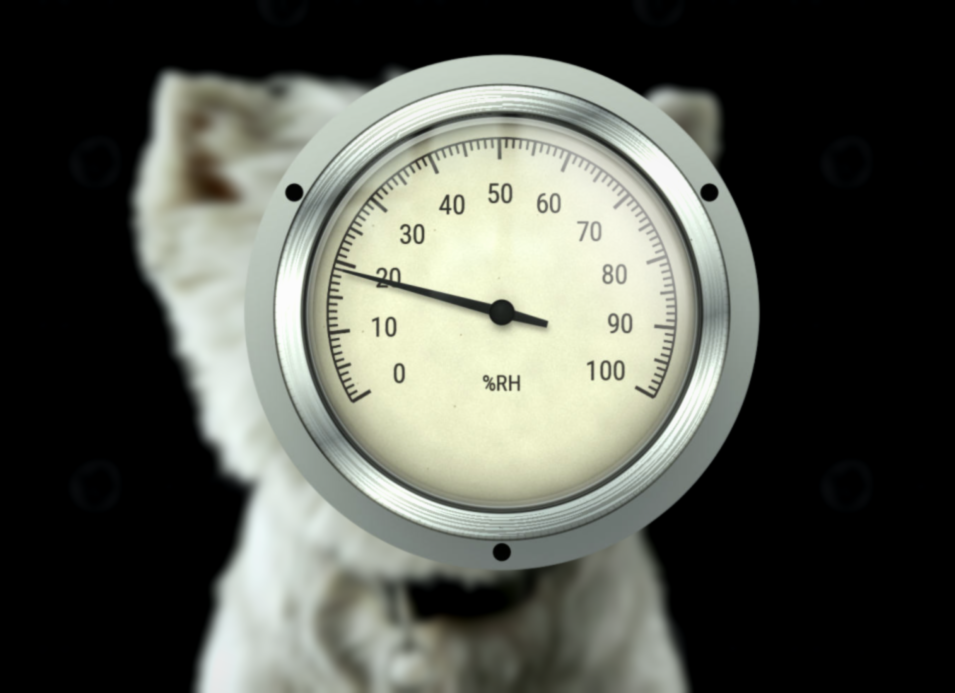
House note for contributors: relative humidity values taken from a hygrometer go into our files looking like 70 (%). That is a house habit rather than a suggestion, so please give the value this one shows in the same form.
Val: 19 (%)
